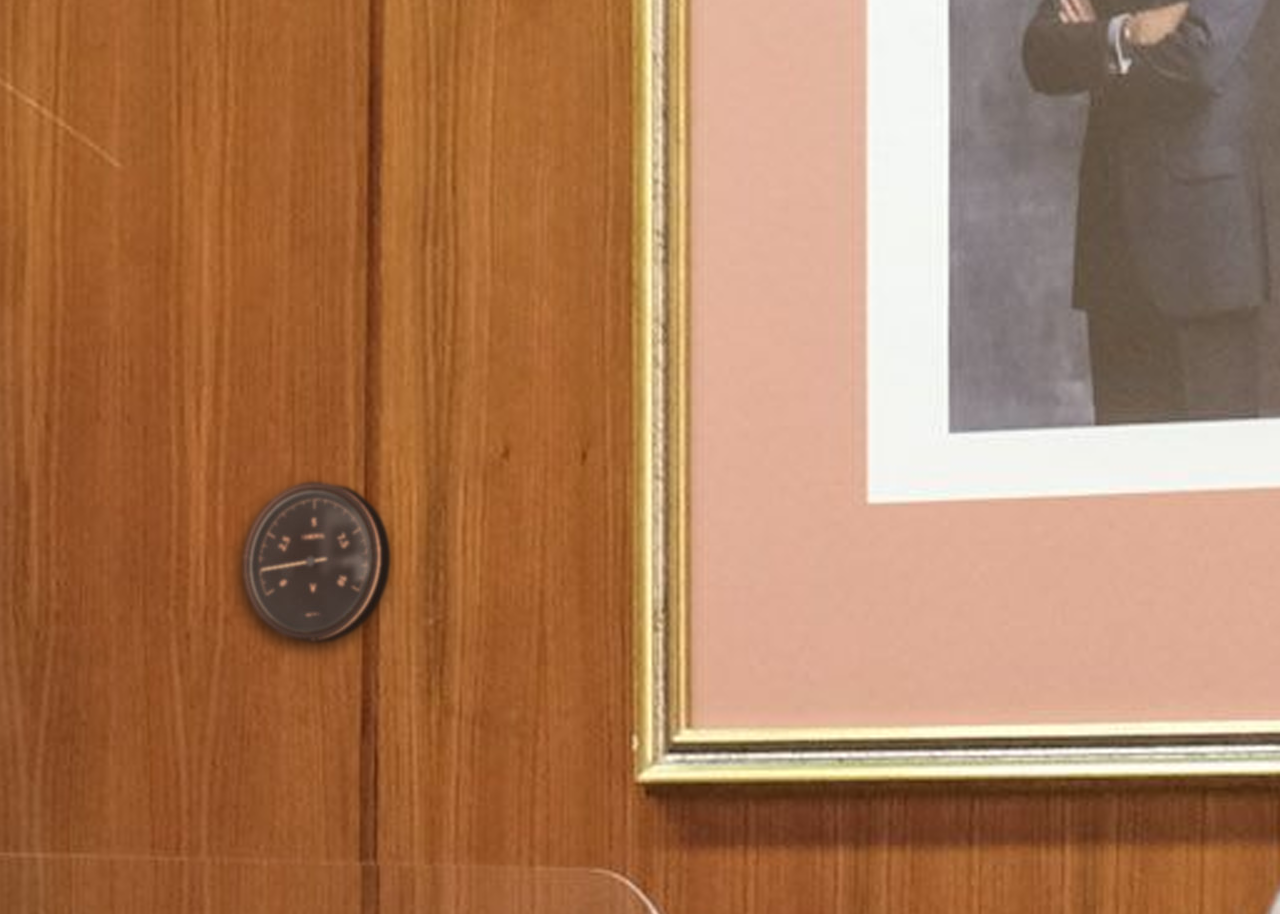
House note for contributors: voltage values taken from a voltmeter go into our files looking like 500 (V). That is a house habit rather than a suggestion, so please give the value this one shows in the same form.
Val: 1 (V)
